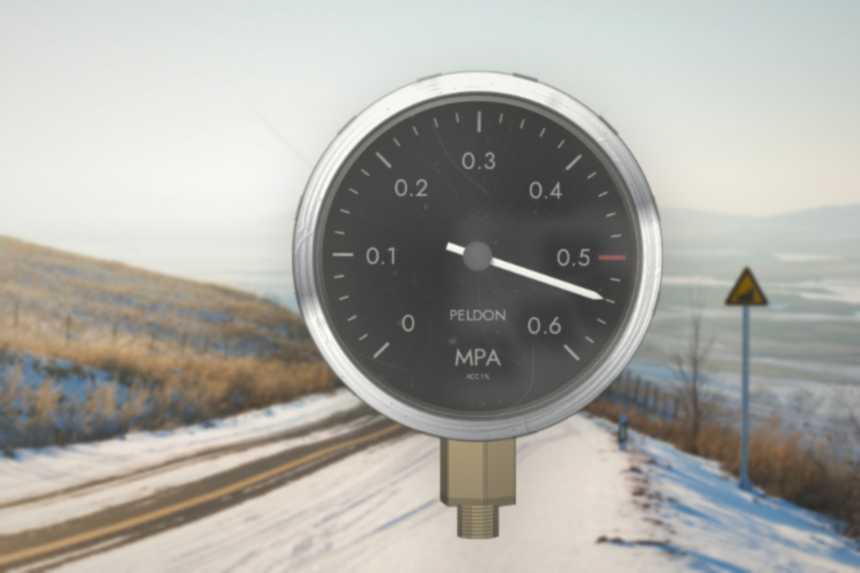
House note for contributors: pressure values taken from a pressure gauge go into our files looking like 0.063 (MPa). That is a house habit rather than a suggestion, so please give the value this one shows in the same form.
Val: 0.54 (MPa)
